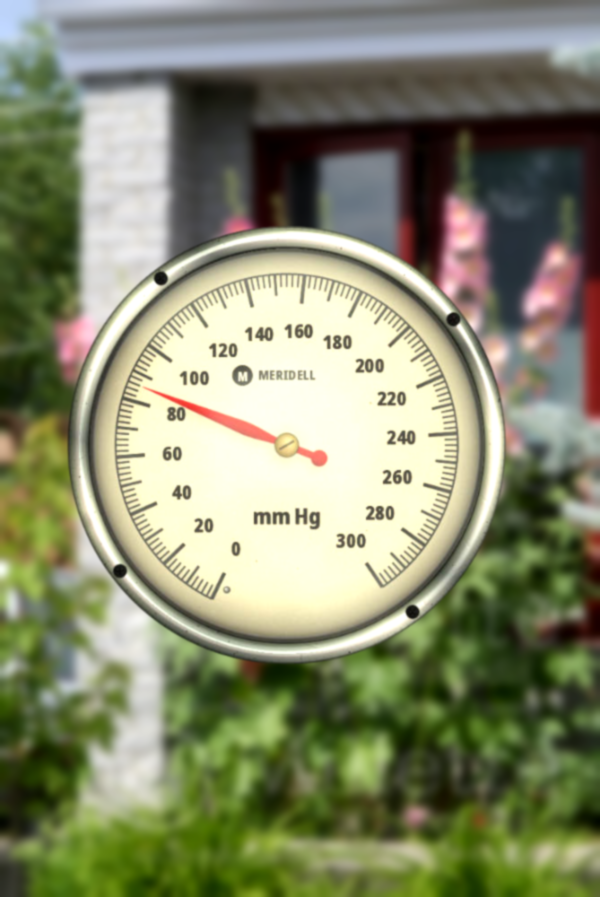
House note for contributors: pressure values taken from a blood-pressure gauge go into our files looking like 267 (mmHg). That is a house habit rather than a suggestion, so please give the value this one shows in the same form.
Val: 86 (mmHg)
